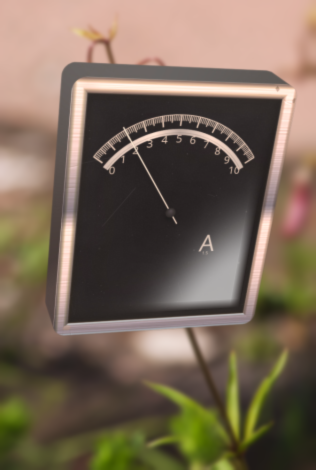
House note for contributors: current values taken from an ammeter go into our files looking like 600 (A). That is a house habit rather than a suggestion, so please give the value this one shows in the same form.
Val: 2 (A)
